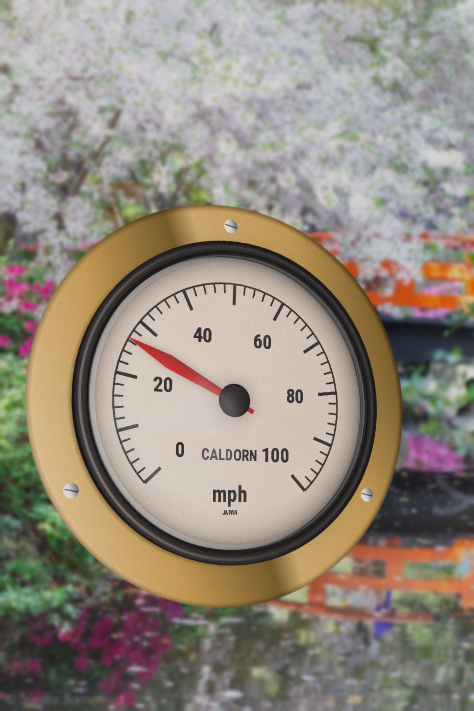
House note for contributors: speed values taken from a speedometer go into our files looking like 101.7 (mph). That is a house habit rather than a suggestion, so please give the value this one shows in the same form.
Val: 26 (mph)
